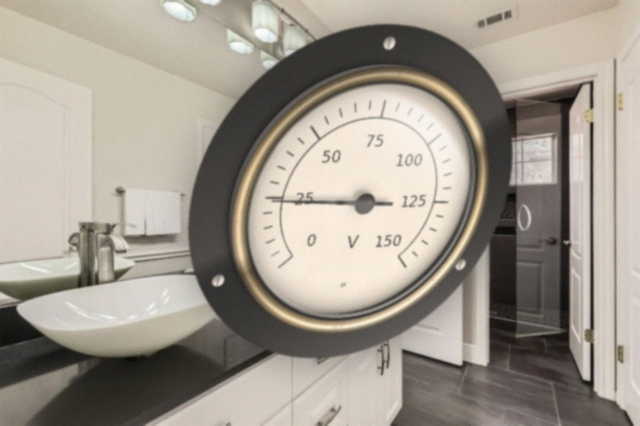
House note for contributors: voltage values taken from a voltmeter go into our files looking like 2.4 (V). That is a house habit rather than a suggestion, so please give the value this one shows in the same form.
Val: 25 (V)
